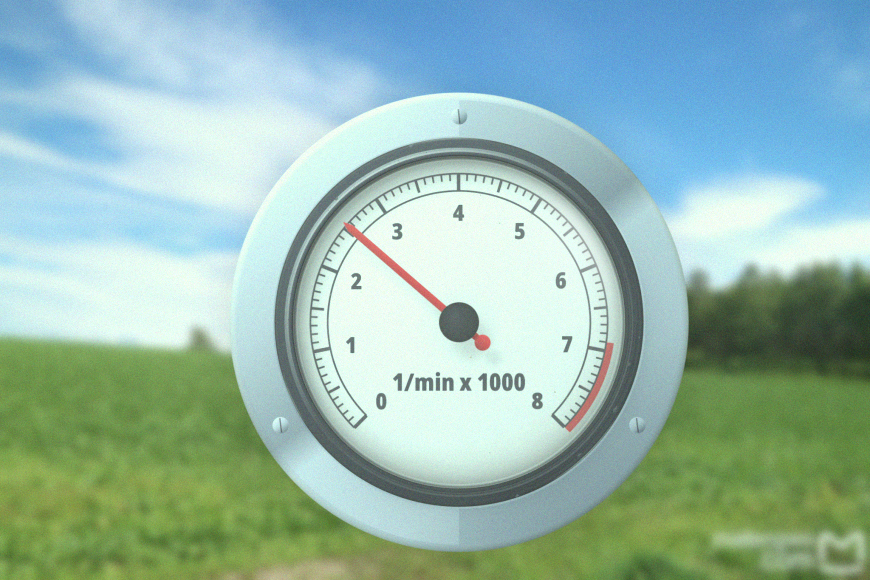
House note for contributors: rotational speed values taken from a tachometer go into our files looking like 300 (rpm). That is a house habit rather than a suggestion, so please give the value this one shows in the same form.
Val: 2550 (rpm)
